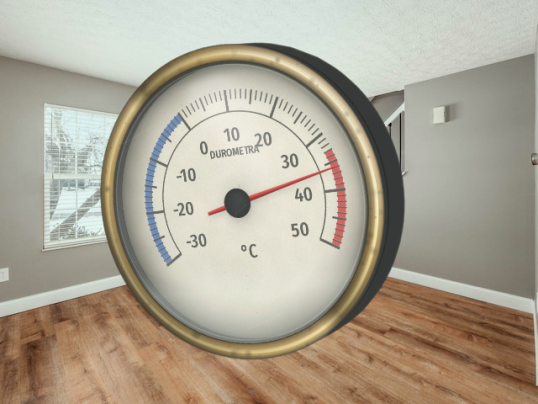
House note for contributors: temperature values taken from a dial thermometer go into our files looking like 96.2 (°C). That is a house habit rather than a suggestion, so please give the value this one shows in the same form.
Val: 36 (°C)
